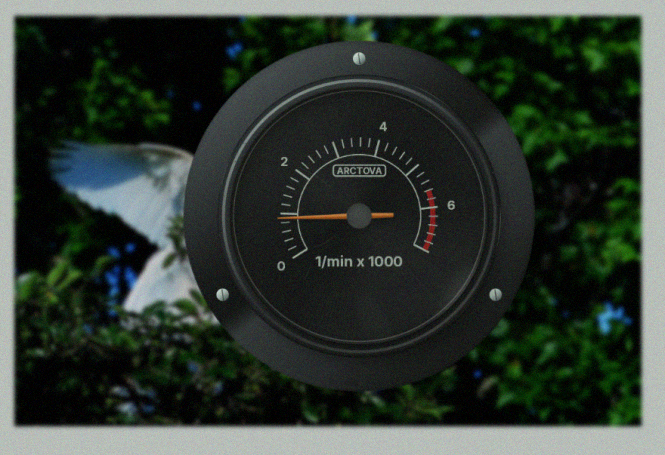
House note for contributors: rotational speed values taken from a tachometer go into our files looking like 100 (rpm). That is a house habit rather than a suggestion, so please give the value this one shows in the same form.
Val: 900 (rpm)
